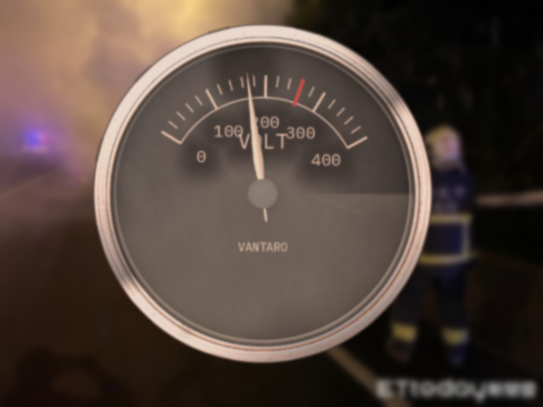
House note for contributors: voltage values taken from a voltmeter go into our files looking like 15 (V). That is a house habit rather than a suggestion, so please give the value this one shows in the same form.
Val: 170 (V)
